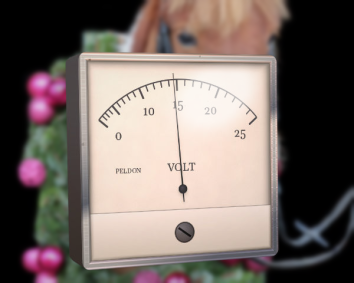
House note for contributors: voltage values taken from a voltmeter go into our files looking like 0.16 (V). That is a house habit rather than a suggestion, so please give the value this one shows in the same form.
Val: 14.5 (V)
